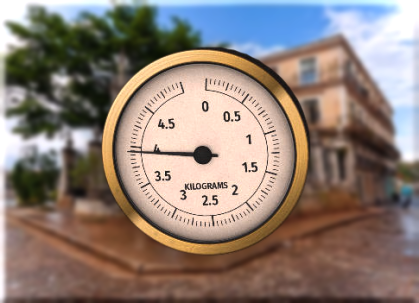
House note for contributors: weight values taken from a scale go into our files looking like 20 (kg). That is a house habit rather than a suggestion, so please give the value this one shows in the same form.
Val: 3.95 (kg)
